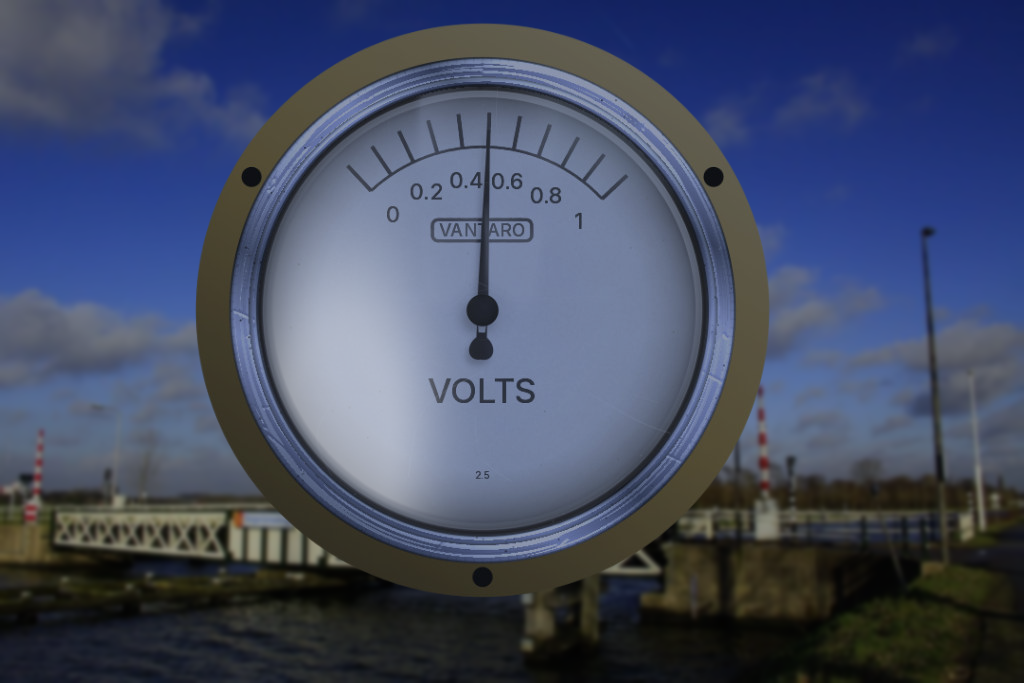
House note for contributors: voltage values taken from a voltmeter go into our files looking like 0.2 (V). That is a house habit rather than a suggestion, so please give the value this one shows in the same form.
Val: 0.5 (V)
